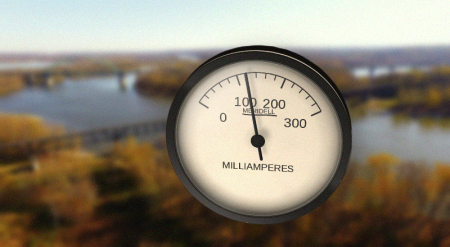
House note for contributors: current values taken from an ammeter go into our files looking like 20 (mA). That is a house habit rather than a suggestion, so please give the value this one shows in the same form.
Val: 120 (mA)
